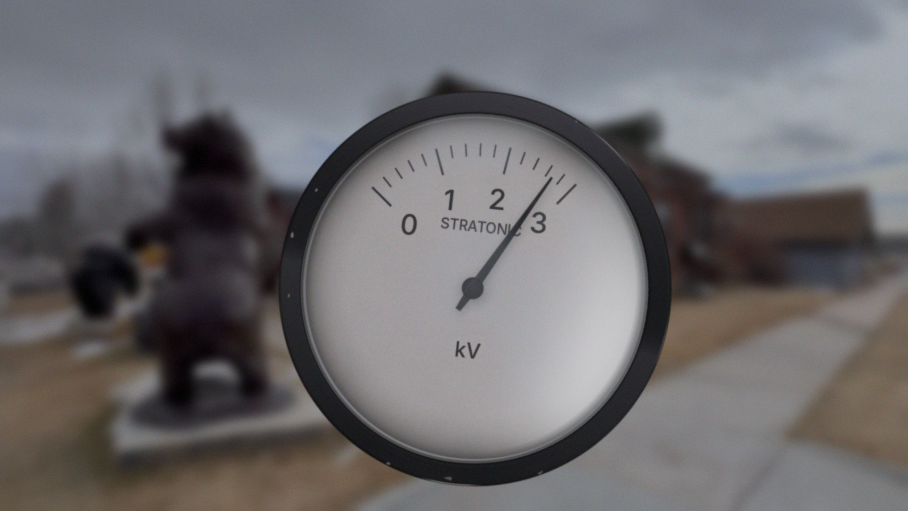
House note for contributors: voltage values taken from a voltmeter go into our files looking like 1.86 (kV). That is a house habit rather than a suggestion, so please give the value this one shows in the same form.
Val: 2.7 (kV)
